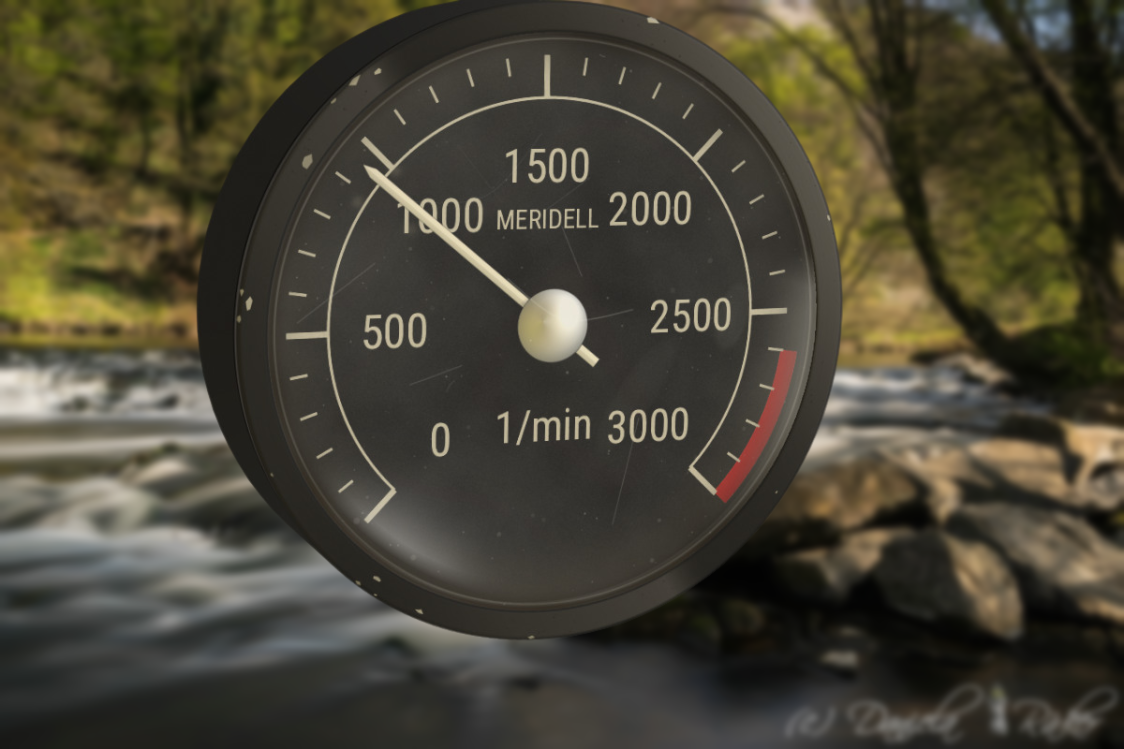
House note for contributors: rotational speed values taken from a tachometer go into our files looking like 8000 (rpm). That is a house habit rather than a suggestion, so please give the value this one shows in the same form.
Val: 950 (rpm)
